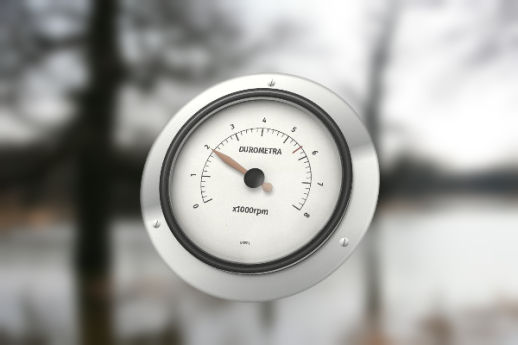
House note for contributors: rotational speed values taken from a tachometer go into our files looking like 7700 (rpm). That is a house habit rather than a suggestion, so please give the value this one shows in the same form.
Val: 2000 (rpm)
